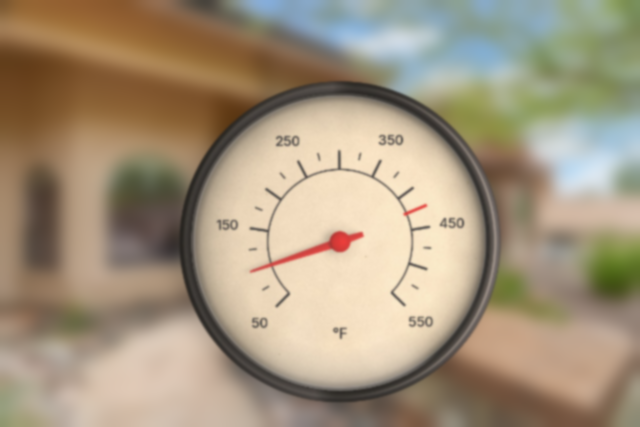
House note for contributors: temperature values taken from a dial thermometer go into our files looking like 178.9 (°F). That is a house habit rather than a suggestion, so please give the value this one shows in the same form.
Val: 100 (°F)
